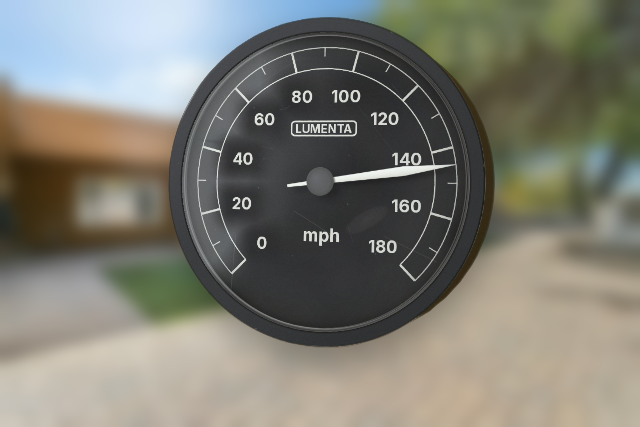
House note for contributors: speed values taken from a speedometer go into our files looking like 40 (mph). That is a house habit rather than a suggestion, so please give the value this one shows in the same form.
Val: 145 (mph)
